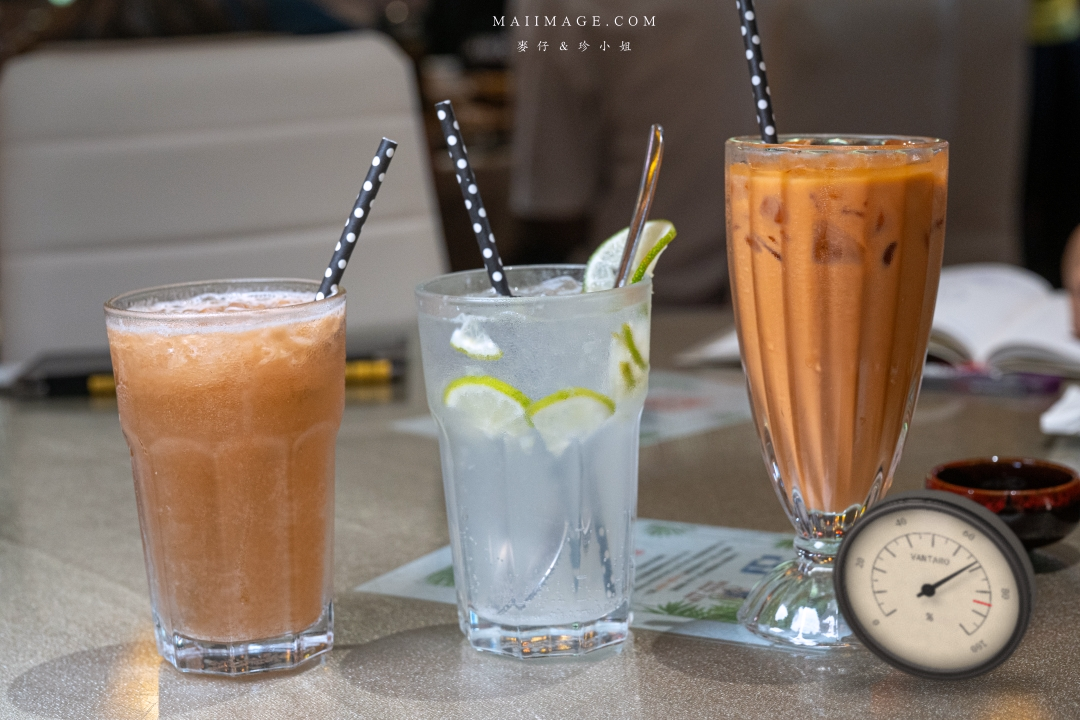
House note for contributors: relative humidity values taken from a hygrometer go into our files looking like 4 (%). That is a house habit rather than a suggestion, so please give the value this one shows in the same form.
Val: 67.5 (%)
